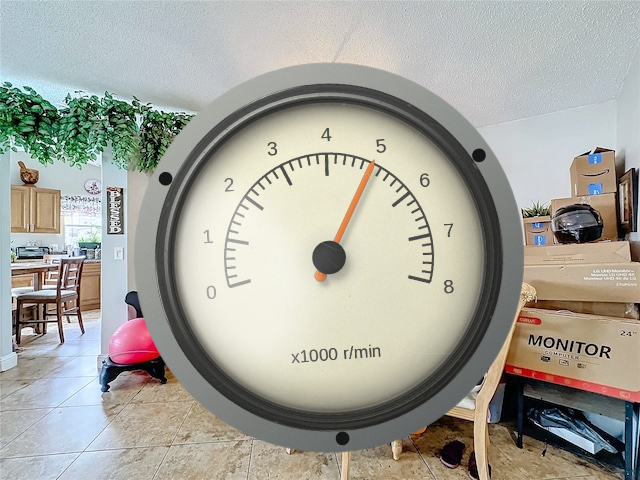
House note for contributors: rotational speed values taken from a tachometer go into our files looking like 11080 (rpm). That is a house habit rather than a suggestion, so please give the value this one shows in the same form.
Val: 5000 (rpm)
